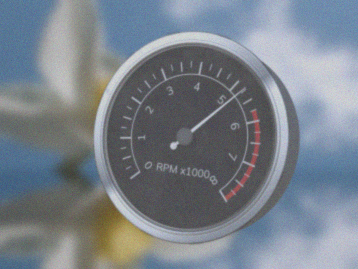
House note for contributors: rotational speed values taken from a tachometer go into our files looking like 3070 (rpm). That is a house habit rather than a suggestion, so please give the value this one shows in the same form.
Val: 5250 (rpm)
